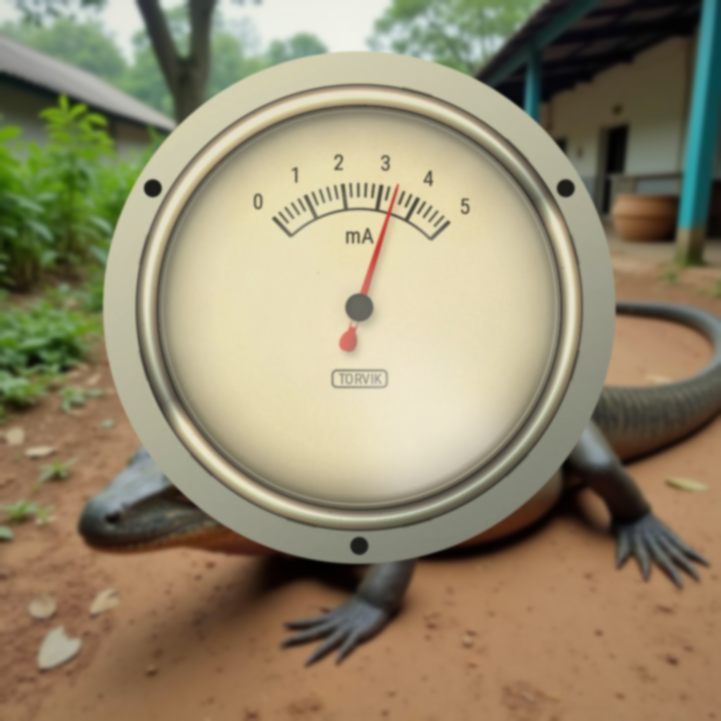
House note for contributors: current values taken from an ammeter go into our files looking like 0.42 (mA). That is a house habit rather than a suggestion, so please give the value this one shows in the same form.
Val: 3.4 (mA)
